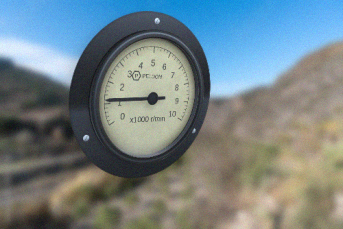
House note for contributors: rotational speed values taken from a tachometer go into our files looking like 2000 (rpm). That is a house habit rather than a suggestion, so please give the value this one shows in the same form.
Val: 1200 (rpm)
